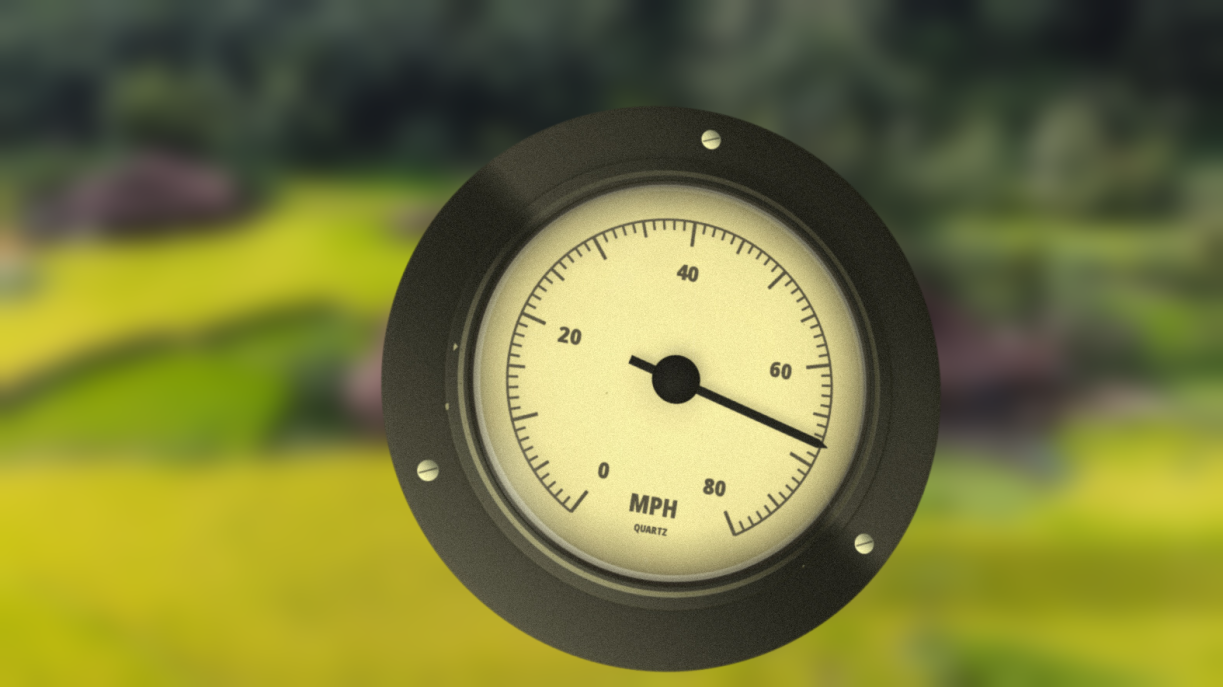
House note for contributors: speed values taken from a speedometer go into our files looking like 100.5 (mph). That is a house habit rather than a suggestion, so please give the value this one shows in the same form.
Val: 68 (mph)
